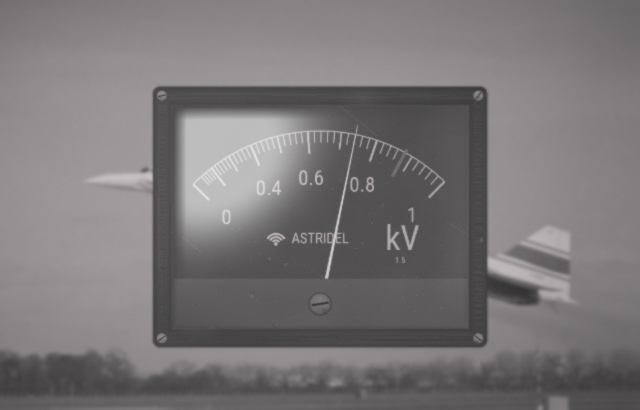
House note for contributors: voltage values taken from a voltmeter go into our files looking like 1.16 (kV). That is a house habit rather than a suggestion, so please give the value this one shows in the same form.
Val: 0.74 (kV)
